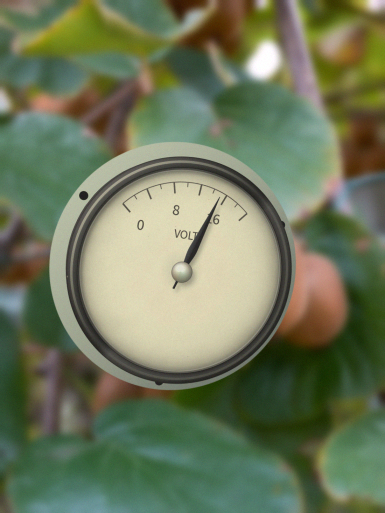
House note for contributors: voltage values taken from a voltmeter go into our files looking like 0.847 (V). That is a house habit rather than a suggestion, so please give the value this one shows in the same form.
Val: 15 (V)
